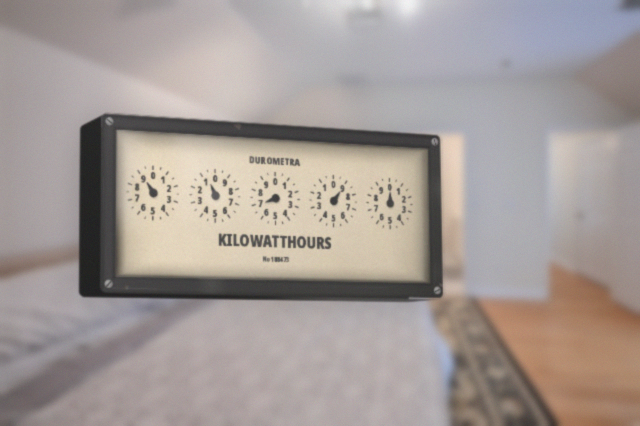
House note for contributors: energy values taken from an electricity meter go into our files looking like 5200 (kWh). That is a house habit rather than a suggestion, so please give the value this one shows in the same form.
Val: 90690 (kWh)
